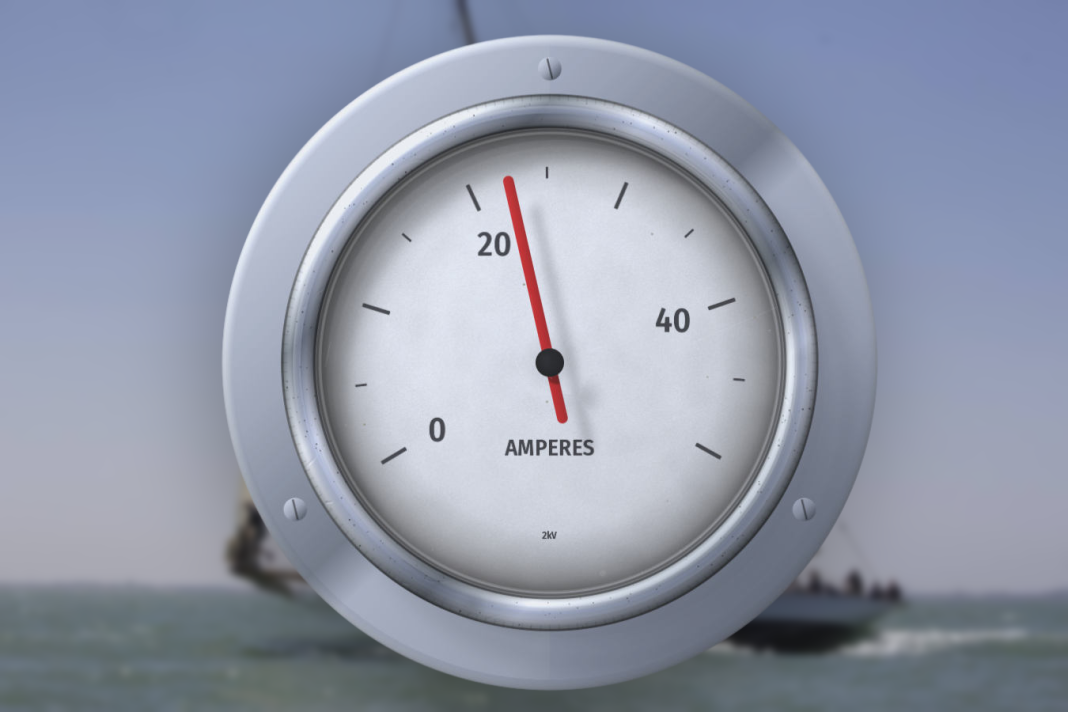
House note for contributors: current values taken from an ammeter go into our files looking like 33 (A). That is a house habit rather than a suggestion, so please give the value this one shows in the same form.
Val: 22.5 (A)
